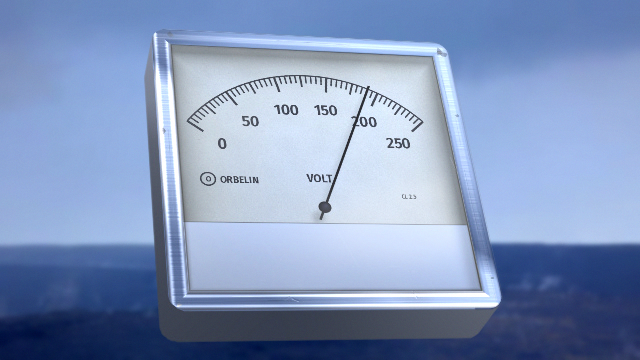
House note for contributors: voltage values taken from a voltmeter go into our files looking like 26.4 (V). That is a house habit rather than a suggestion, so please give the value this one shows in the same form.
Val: 190 (V)
